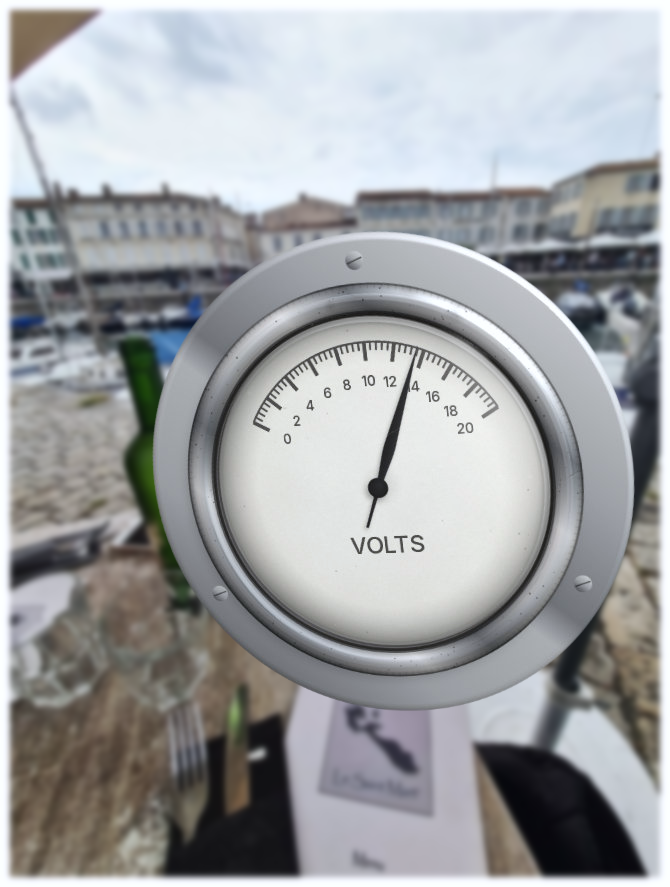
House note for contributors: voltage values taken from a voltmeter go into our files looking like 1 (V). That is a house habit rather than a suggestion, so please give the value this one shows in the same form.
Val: 13.6 (V)
